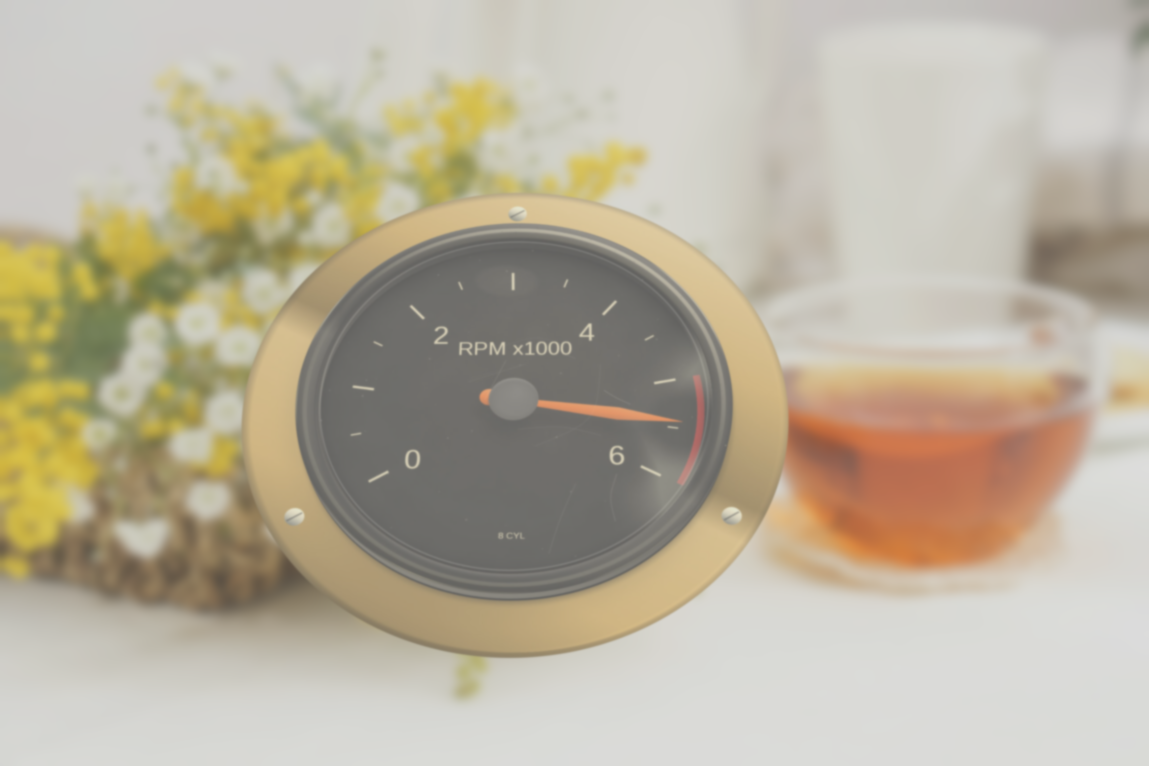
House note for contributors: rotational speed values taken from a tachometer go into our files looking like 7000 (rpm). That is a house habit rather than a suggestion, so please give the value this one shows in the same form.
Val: 5500 (rpm)
